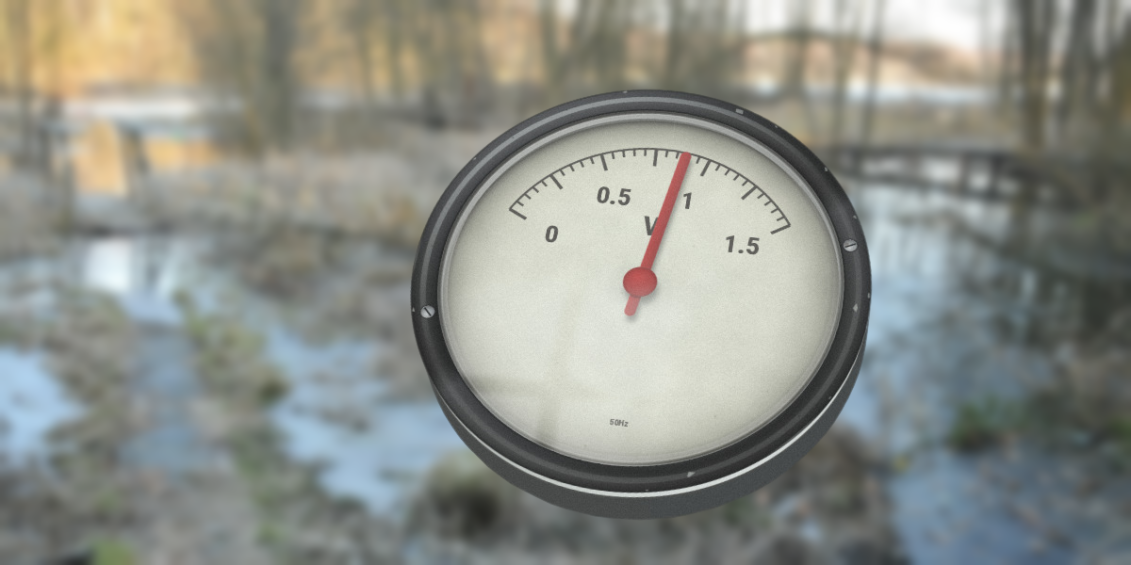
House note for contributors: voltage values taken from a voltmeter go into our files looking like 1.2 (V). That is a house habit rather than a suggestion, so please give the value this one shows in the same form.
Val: 0.9 (V)
